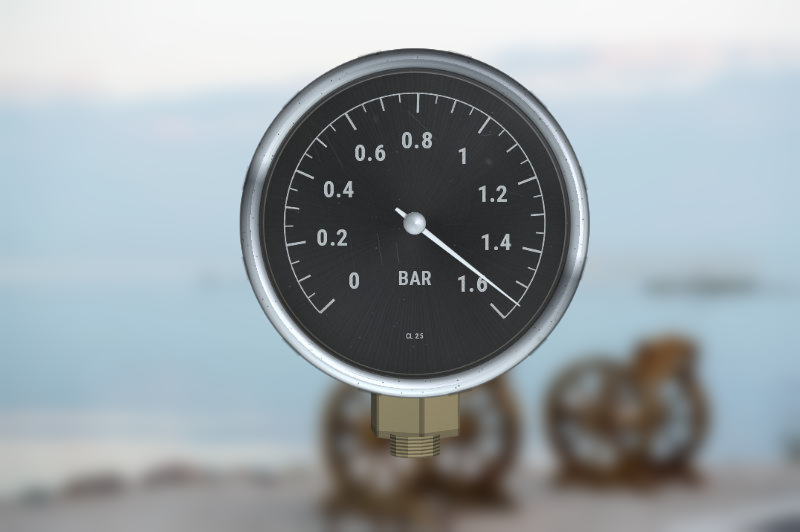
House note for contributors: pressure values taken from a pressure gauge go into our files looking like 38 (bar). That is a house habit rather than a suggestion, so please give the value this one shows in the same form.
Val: 1.55 (bar)
